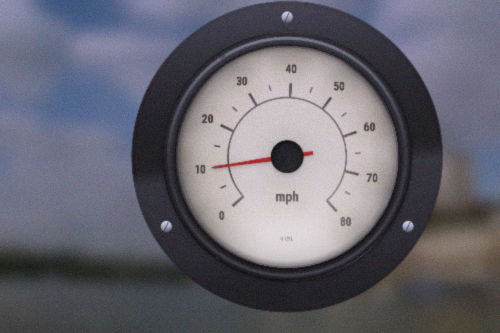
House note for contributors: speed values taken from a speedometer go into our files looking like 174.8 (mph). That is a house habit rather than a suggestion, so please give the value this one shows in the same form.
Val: 10 (mph)
